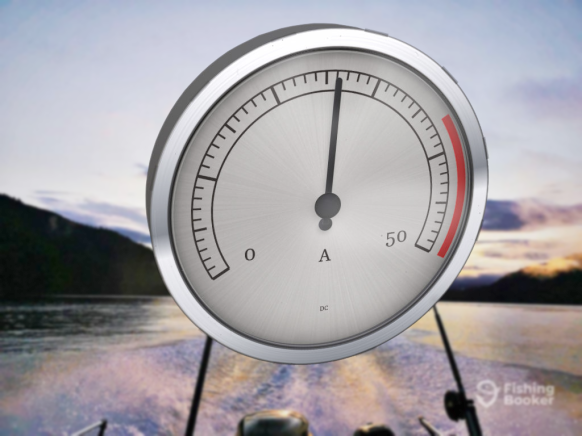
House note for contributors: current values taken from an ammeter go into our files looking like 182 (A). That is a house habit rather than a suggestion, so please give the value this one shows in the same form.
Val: 26 (A)
